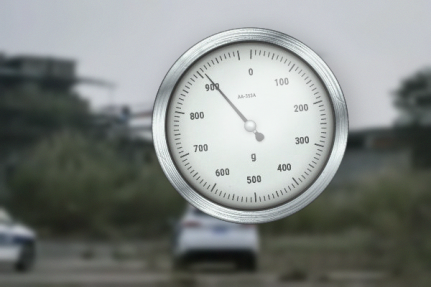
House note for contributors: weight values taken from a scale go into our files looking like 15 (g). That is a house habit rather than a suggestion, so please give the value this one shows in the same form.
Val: 910 (g)
